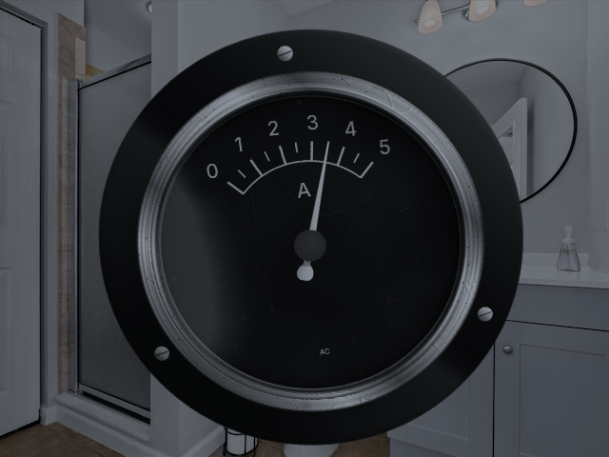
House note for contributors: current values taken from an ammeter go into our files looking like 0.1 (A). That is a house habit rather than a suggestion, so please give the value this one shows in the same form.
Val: 3.5 (A)
